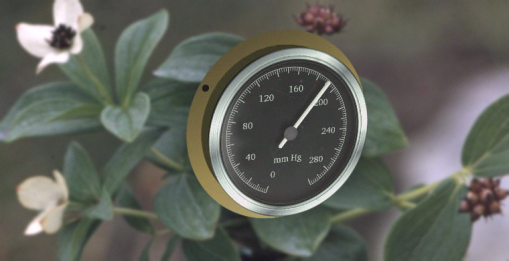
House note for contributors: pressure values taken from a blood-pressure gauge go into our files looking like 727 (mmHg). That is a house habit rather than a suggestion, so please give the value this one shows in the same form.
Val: 190 (mmHg)
